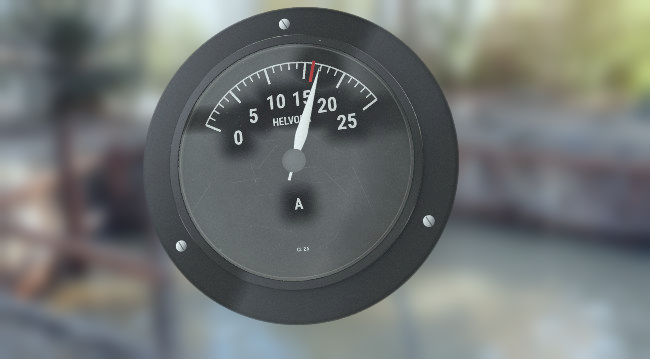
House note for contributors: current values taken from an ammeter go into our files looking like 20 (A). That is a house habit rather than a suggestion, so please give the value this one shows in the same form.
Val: 17 (A)
